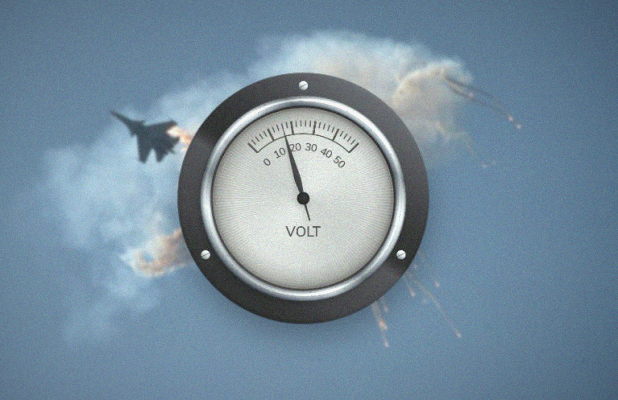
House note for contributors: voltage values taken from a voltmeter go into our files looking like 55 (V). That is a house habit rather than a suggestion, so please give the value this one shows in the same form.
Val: 16 (V)
